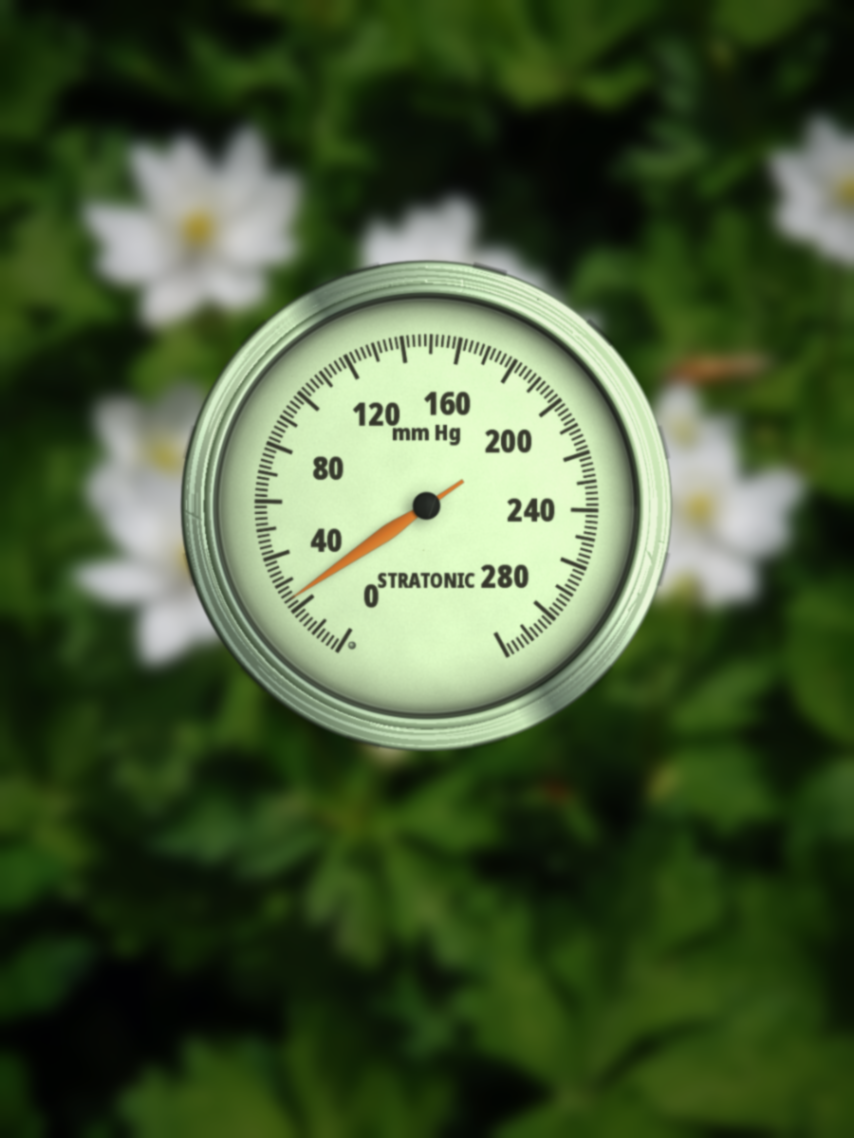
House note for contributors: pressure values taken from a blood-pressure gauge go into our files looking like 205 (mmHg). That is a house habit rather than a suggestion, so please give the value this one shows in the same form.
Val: 24 (mmHg)
